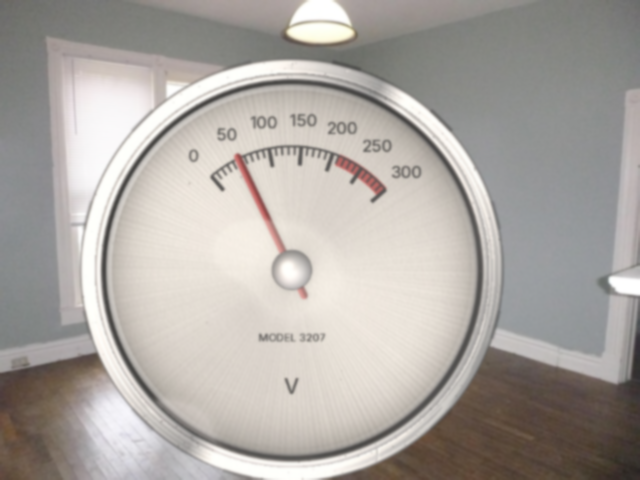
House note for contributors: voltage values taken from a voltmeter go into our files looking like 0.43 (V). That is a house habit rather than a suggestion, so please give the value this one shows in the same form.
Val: 50 (V)
